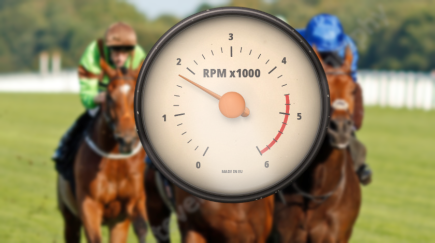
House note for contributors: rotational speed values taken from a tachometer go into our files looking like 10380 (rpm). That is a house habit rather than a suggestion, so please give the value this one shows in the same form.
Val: 1800 (rpm)
